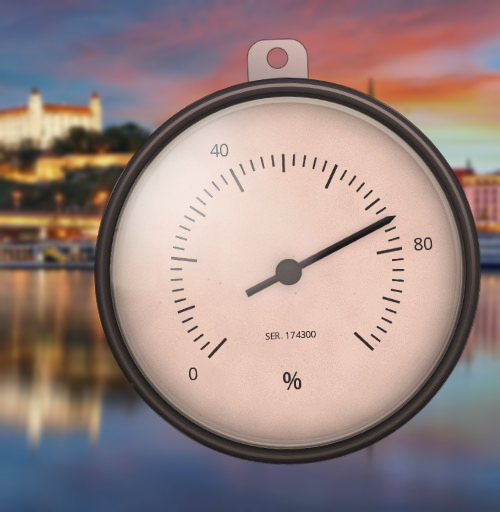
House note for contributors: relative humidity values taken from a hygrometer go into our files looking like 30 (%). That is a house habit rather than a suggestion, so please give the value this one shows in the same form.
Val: 74 (%)
